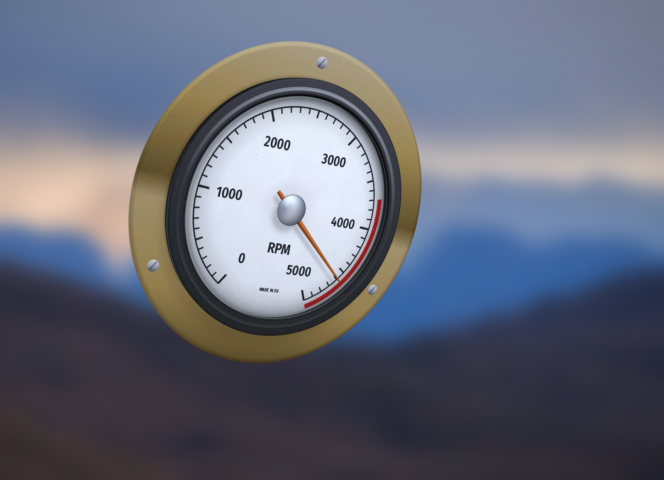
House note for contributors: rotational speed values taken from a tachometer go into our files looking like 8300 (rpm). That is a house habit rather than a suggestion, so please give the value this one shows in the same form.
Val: 4600 (rpm)
